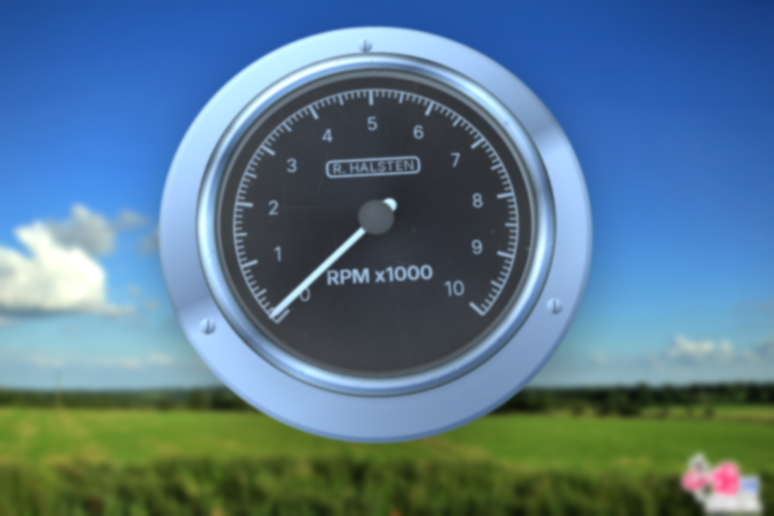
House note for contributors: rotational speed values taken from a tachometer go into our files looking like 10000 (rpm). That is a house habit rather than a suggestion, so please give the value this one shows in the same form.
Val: 100 (rpm)
